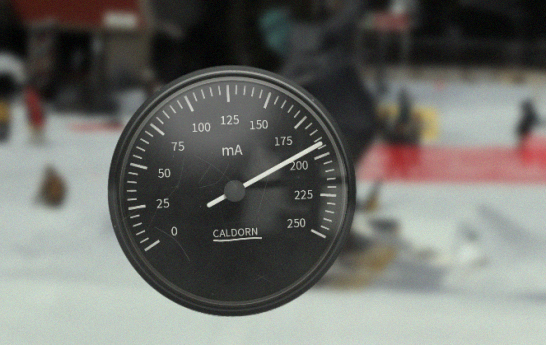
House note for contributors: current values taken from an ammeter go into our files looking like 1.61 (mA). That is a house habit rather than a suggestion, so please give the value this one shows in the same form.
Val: 192.5 (mA)
